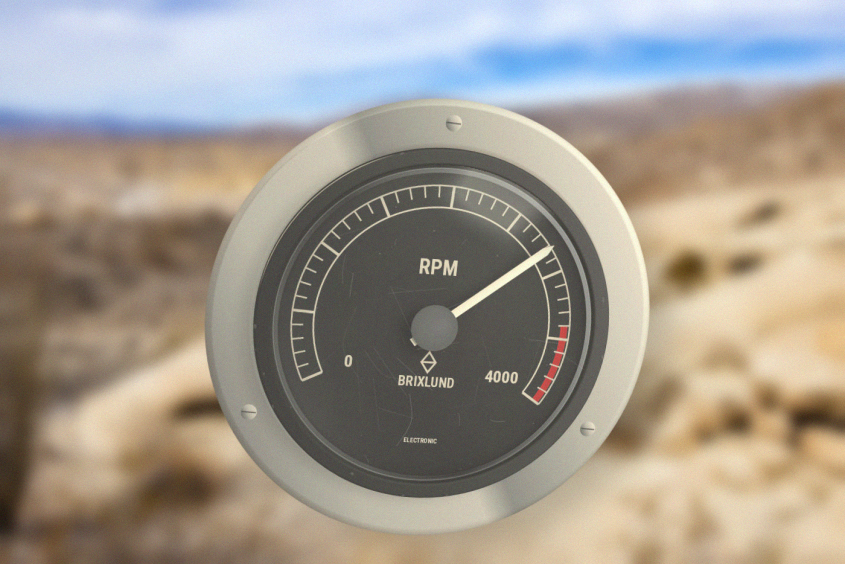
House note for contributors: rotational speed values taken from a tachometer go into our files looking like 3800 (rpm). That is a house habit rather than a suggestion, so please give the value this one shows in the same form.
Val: 2800 (rpm)
